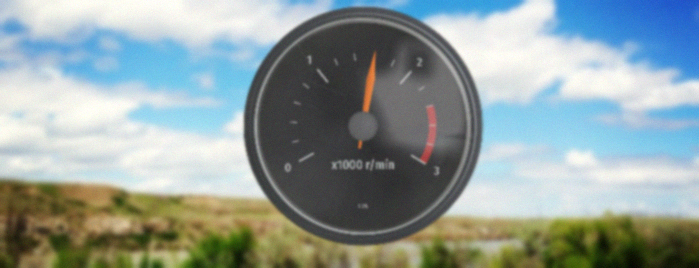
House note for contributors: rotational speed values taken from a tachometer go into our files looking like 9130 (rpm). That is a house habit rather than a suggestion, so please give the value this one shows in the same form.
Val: 1600 (rpm)
